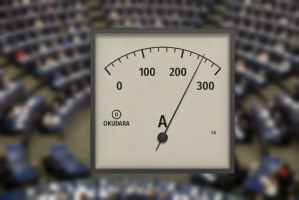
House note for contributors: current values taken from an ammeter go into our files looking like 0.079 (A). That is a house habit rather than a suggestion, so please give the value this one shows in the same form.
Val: 250 (A)
